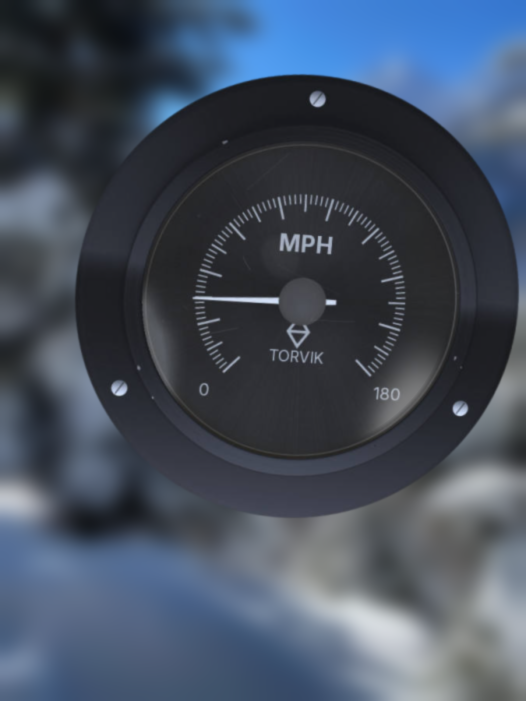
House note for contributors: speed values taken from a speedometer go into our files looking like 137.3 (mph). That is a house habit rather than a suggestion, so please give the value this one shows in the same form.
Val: 30 (mph)
